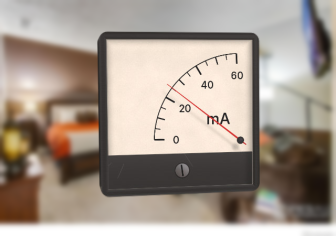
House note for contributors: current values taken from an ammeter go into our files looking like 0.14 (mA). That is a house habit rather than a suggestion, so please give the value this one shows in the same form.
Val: 25 (mA)
